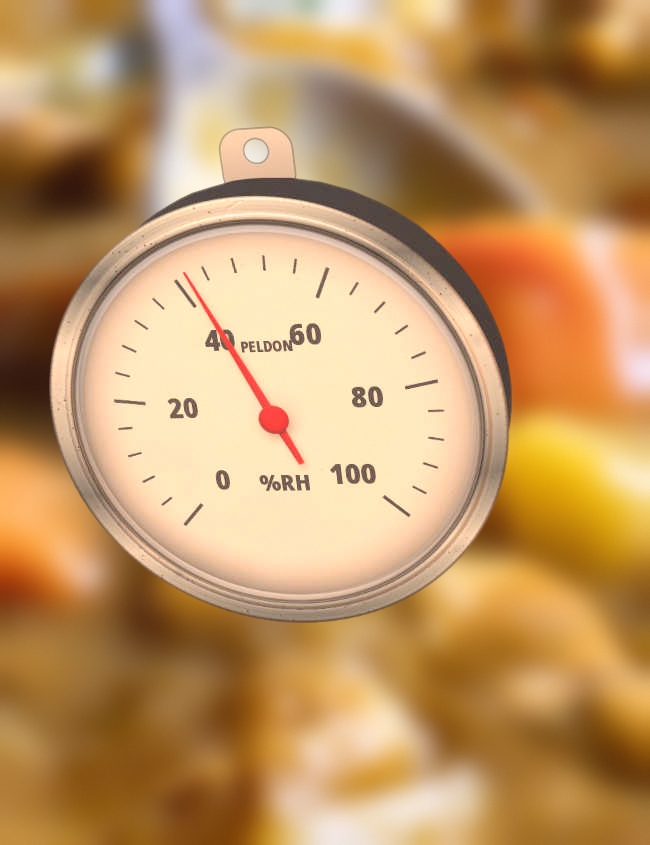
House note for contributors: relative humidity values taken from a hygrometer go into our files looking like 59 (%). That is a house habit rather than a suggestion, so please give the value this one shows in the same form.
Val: 42 (%)
